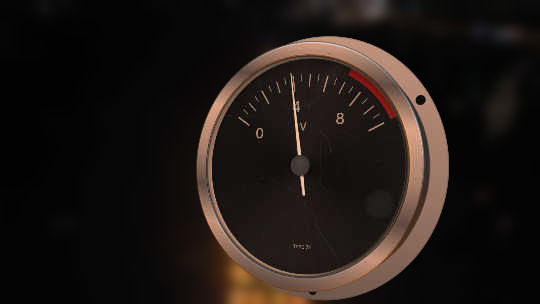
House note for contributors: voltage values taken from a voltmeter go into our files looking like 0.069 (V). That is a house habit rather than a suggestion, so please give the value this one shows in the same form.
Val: 4 (V)
